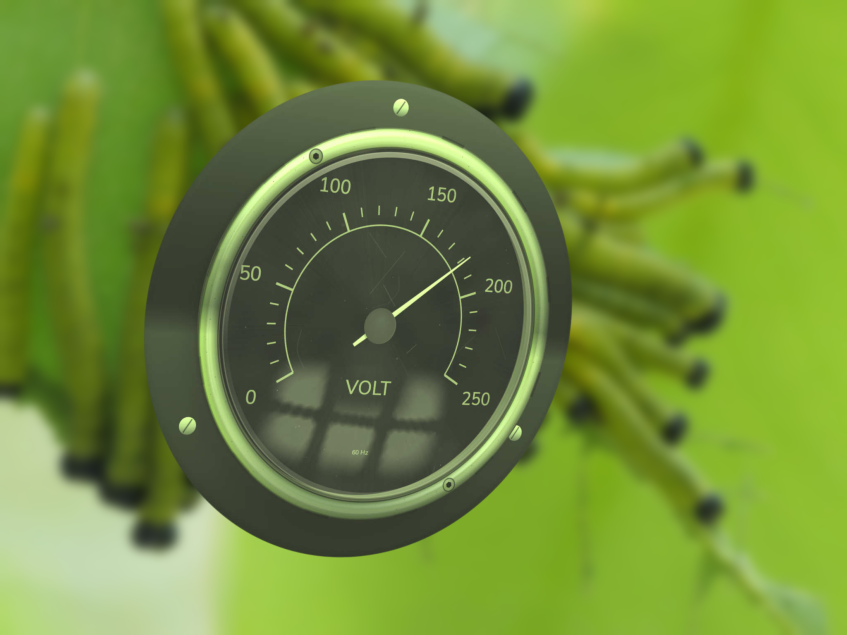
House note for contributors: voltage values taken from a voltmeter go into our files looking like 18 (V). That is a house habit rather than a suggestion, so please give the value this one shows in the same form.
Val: 180 (V)
